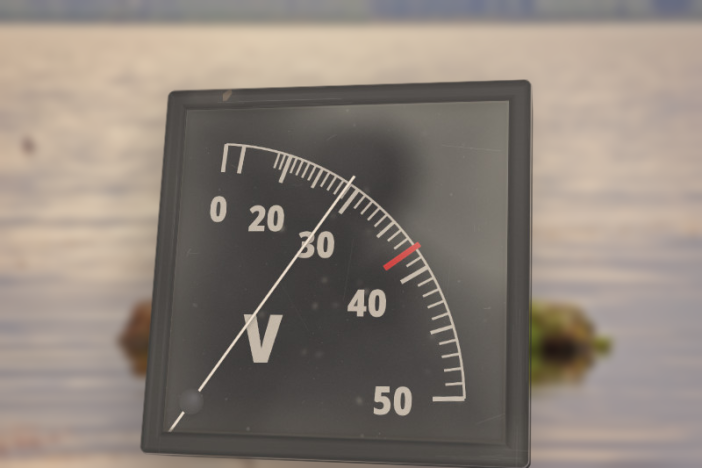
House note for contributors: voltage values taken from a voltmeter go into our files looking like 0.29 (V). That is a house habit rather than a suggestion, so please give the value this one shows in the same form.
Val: 29 (V)
